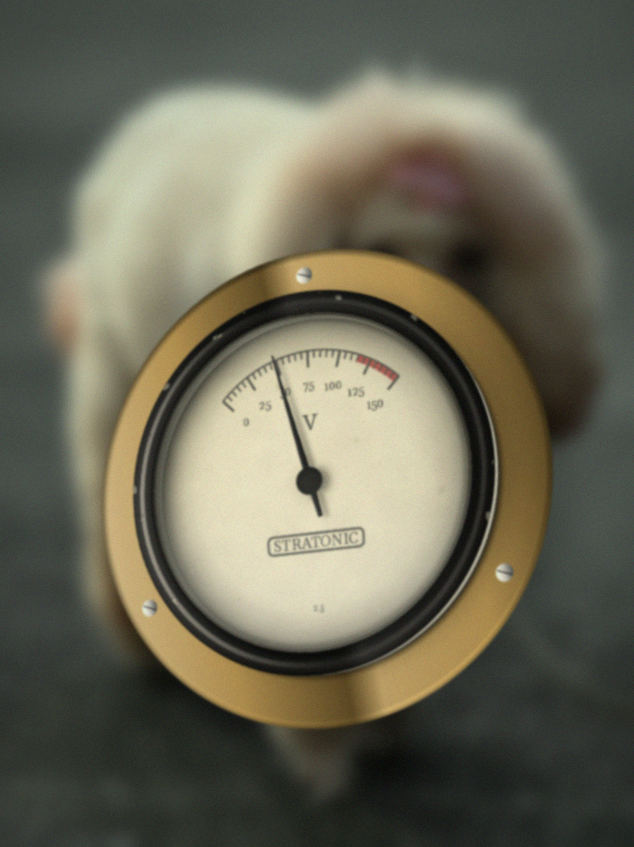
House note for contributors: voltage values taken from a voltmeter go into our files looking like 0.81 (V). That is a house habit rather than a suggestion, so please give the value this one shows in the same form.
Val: 50 (V)
